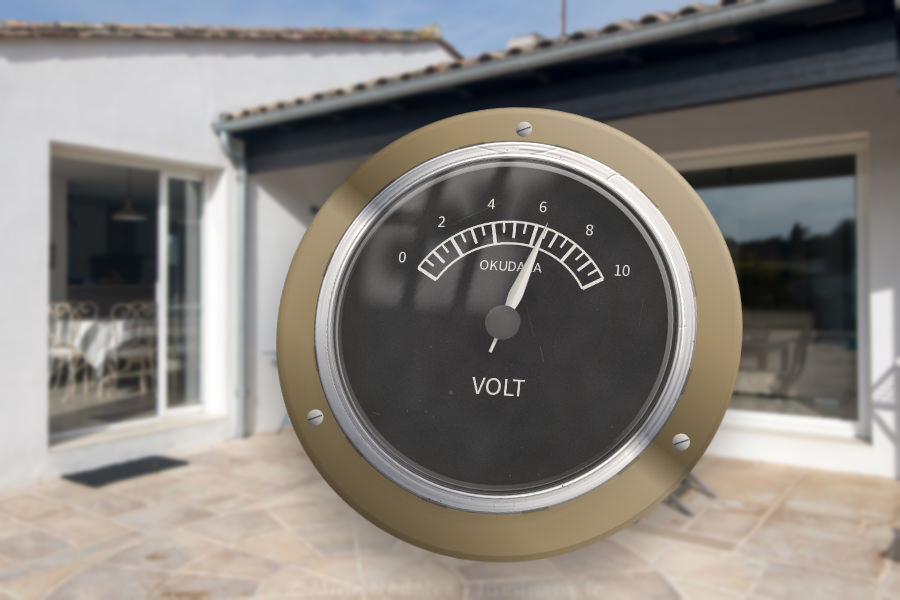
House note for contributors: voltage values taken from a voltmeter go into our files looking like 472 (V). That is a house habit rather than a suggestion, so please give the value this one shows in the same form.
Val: 6.5 (V)
